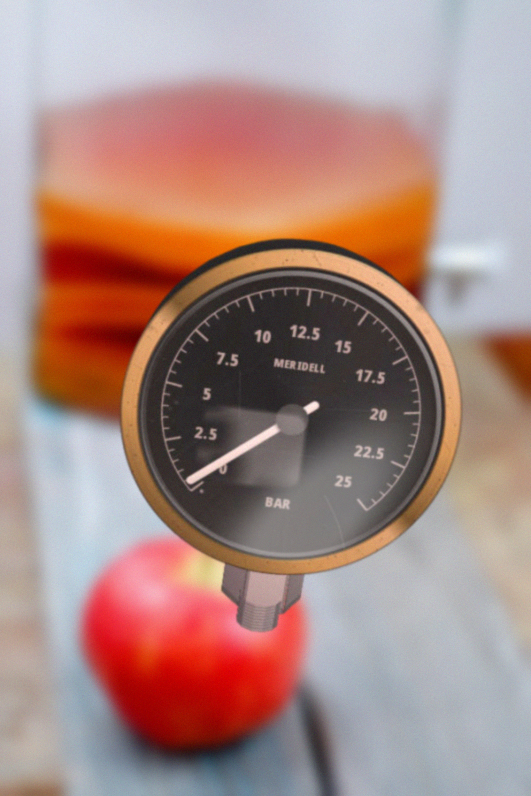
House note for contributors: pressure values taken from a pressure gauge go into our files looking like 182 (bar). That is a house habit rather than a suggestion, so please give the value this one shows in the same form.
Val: 0.5 (bar)
